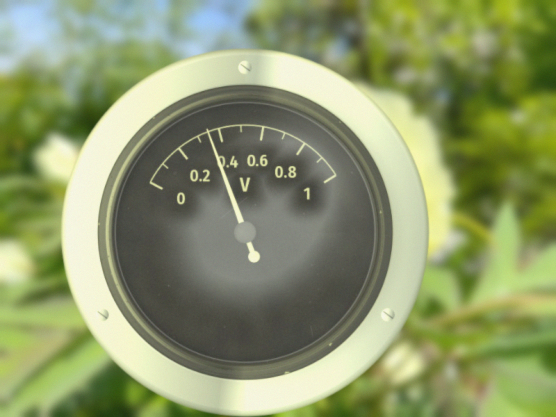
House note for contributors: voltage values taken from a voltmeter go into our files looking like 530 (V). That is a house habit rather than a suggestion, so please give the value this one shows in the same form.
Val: 0.35 (V)
